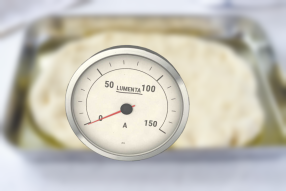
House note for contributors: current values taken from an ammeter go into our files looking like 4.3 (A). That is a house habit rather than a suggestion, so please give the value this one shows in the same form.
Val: 0 (A)
